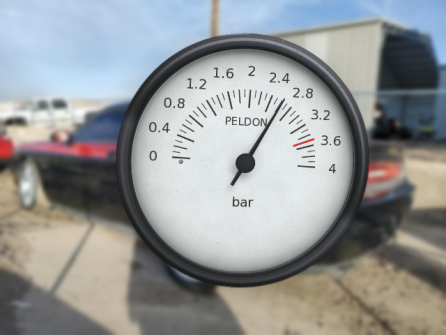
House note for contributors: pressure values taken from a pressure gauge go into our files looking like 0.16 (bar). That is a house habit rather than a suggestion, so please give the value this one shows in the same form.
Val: 2.6 (bar)
